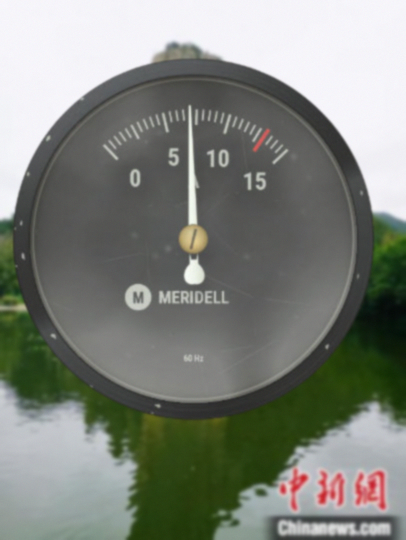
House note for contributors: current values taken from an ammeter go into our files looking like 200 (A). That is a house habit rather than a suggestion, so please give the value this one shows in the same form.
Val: 7 (A)
